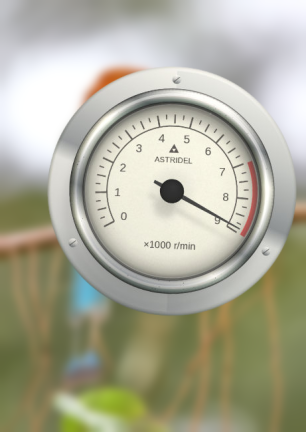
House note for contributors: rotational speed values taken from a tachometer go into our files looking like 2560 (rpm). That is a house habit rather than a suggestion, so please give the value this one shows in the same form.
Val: 8875 (rpm)
